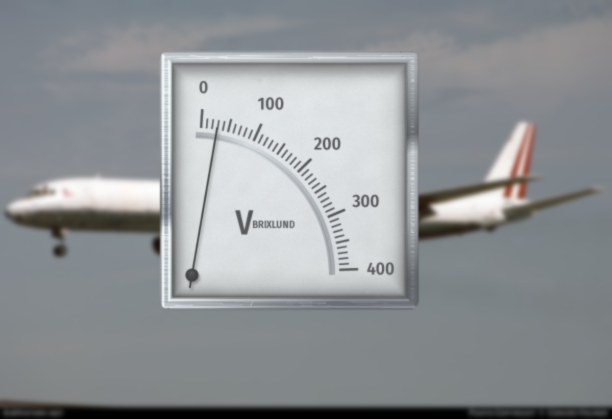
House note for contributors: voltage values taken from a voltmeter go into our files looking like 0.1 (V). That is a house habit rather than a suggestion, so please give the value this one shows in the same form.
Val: 30 (V)
